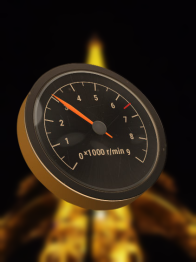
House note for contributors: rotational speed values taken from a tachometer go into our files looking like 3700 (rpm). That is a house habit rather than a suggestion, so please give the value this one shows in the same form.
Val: 3000 (rpm)
